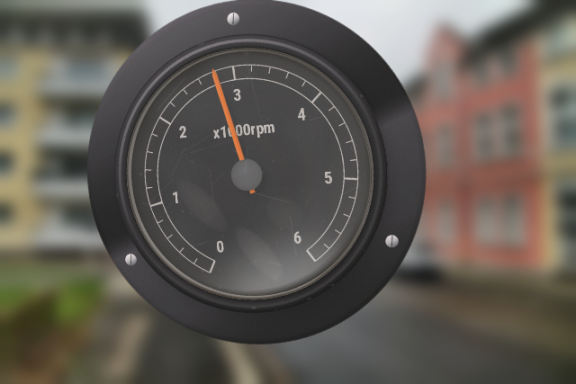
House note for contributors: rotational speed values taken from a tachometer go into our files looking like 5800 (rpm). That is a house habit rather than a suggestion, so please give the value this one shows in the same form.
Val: 2800 (rpm)
